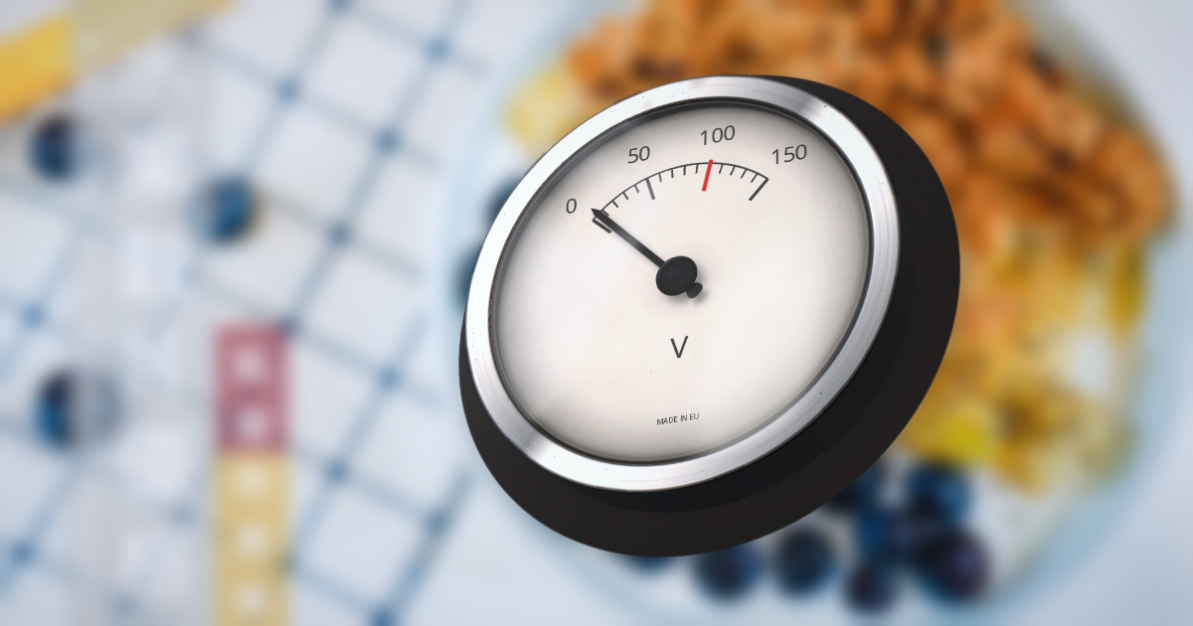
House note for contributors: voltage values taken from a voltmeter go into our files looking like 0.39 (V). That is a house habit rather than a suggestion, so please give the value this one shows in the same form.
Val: 5 (V)
